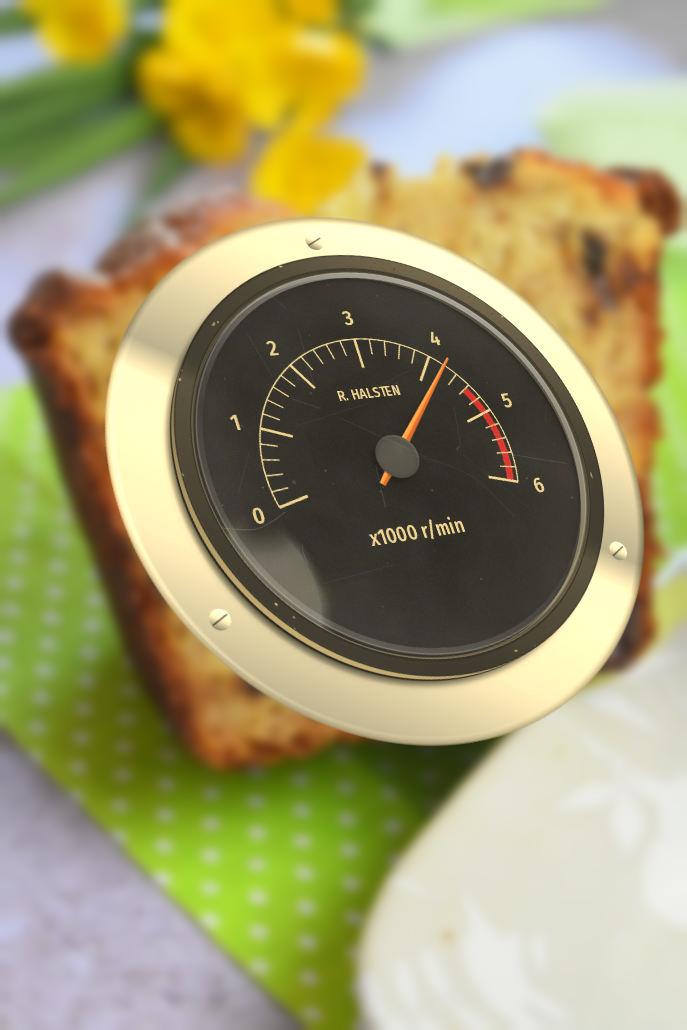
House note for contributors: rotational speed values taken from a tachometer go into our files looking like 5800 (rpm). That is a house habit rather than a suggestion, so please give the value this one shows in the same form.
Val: 4200 (rpm)
